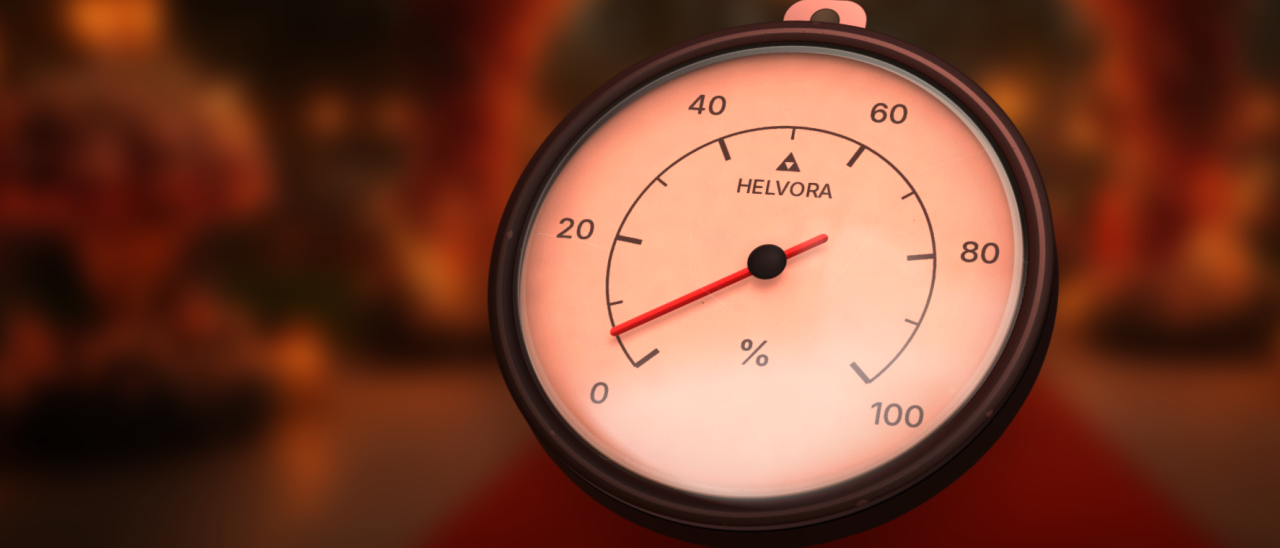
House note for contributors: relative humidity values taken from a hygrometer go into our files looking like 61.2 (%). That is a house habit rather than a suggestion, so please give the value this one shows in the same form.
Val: 5 (%)
